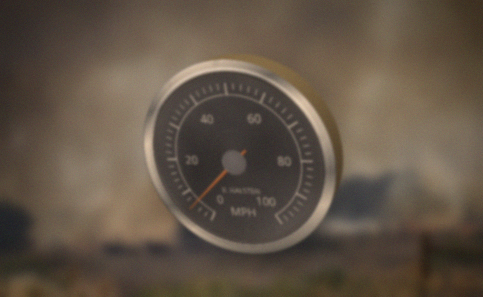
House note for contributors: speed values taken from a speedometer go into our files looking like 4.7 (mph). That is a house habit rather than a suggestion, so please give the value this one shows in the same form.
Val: 6 (mph)
